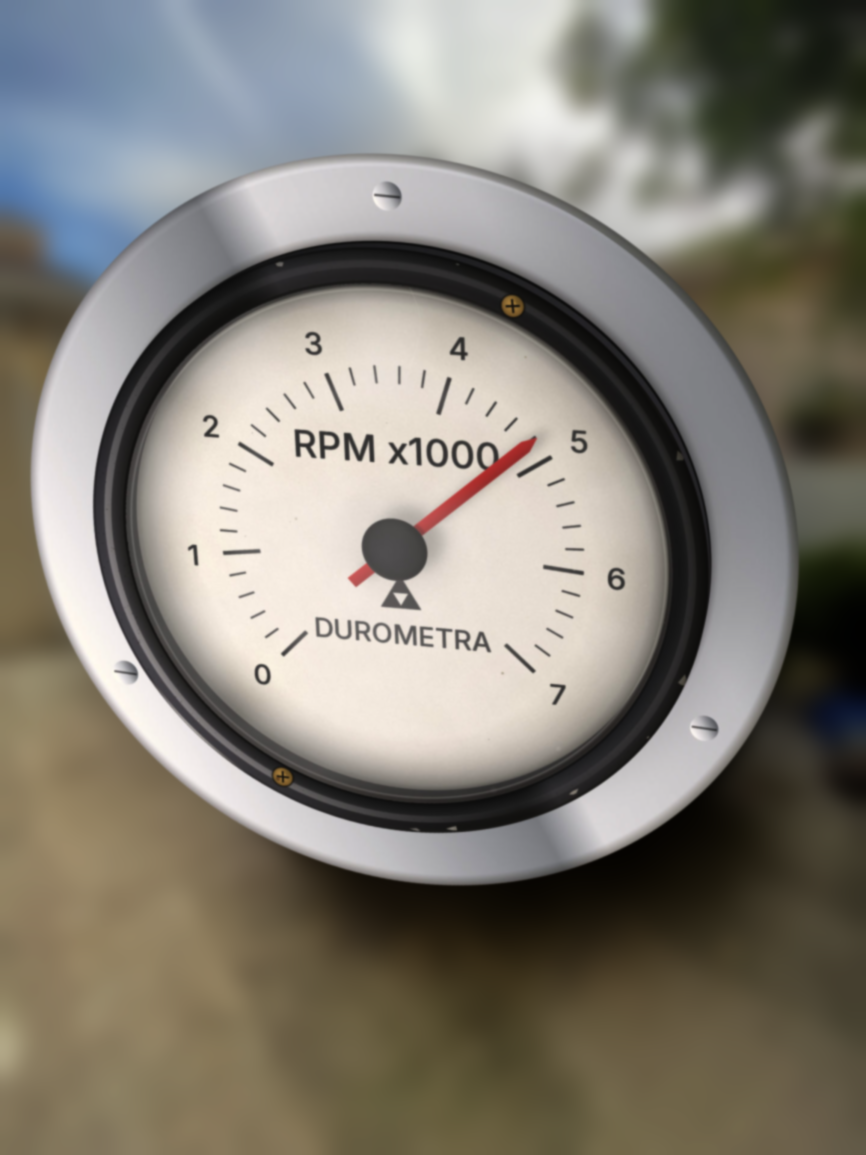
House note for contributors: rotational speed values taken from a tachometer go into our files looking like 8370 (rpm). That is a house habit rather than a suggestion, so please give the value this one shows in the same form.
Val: 4800 (rpm)
